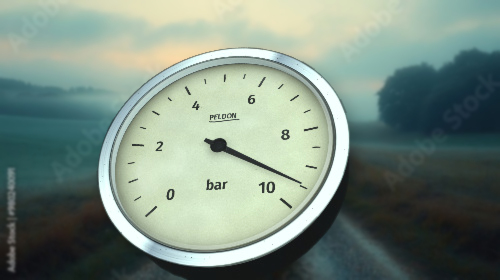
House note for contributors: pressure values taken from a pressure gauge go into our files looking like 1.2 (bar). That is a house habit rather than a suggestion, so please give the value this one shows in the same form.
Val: 9.5 (bar)
